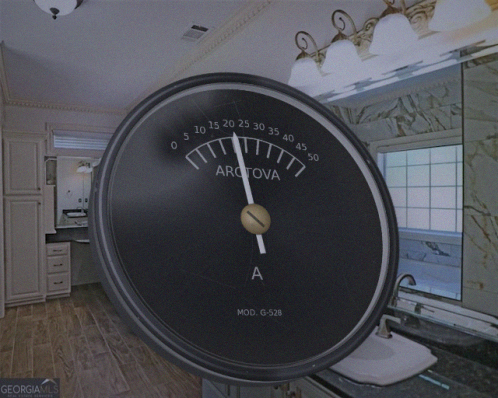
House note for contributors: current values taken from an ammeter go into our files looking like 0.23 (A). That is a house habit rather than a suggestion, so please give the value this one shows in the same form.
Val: 20 (A)
